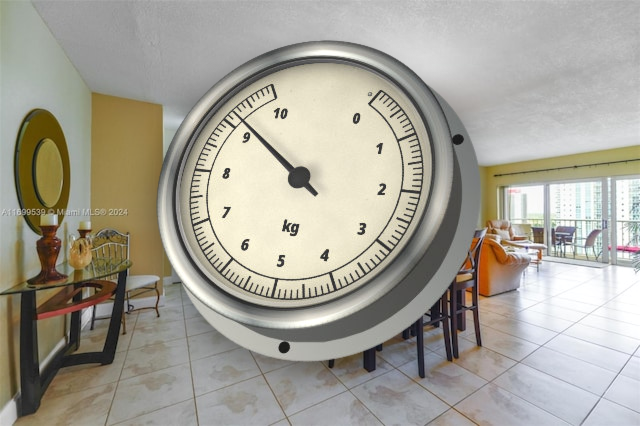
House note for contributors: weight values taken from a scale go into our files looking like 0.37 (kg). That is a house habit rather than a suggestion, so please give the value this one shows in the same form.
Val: 9.2 (kg)
